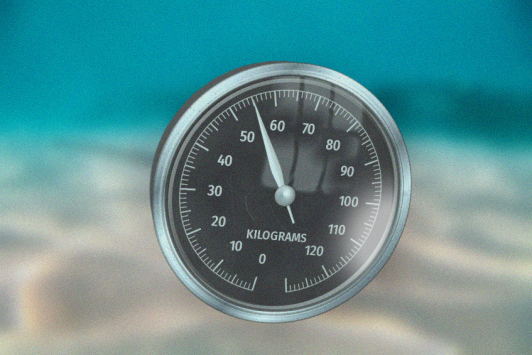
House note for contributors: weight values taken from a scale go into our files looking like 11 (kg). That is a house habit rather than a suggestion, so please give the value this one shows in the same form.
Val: 55 (kg)
